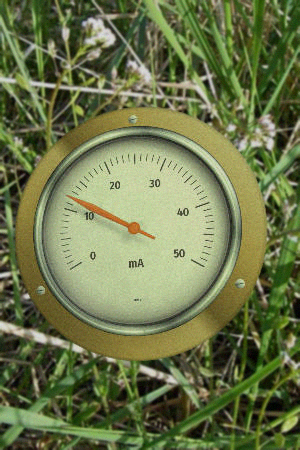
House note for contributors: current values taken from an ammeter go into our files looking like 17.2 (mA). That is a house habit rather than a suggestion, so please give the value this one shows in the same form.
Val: 12 (mA)
